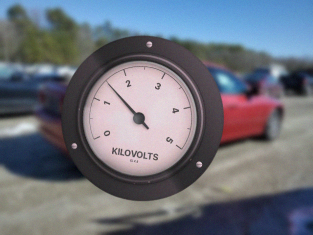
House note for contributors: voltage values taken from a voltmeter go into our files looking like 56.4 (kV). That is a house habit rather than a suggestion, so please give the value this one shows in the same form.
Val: 1.5 (kV)
